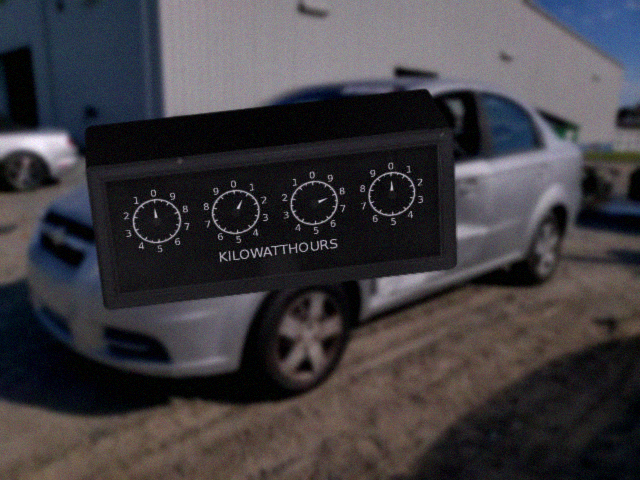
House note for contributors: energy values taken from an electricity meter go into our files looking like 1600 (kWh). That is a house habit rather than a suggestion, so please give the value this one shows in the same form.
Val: 80 (kWh)
